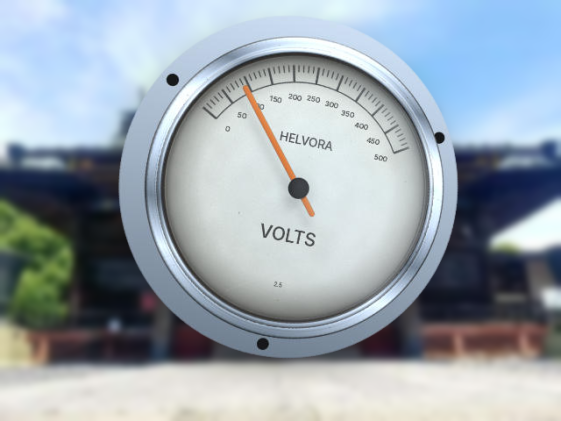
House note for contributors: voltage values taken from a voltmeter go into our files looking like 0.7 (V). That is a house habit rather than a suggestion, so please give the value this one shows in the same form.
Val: 90 (V)
